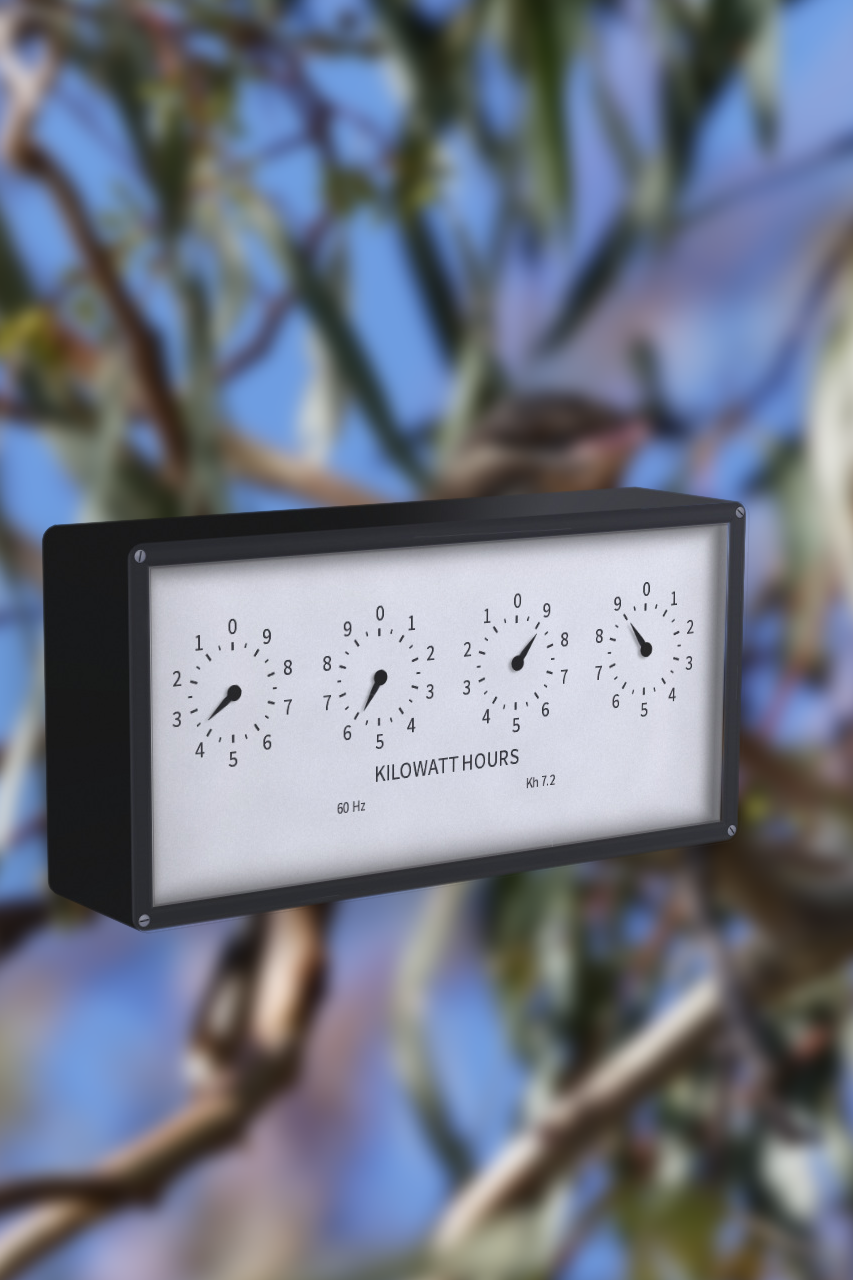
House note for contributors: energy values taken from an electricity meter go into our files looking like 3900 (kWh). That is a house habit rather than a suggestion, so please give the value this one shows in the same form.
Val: 3589 (kWh)
